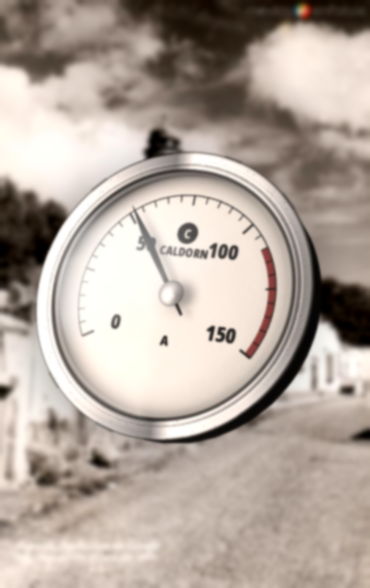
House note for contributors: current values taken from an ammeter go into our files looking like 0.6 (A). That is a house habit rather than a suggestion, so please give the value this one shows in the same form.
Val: 52.5 (A)
